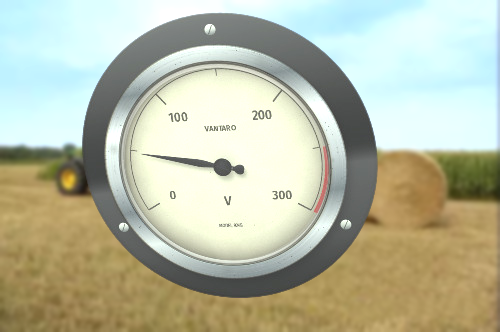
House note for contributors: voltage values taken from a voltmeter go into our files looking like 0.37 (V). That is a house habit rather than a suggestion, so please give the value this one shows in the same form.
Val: 50 (V)
